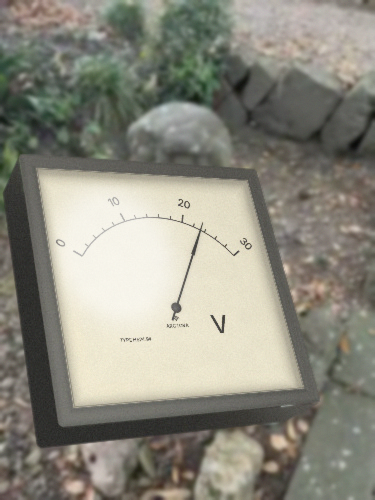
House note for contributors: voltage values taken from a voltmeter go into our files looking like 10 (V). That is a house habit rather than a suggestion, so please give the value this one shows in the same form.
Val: 23 (V)
